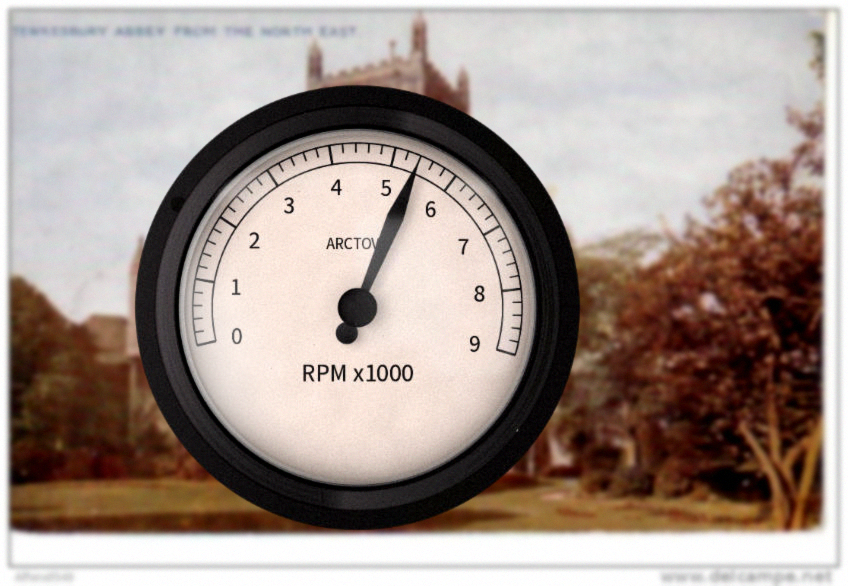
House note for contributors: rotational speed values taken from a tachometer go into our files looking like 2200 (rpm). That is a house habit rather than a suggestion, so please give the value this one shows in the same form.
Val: 5400 (rpm)
